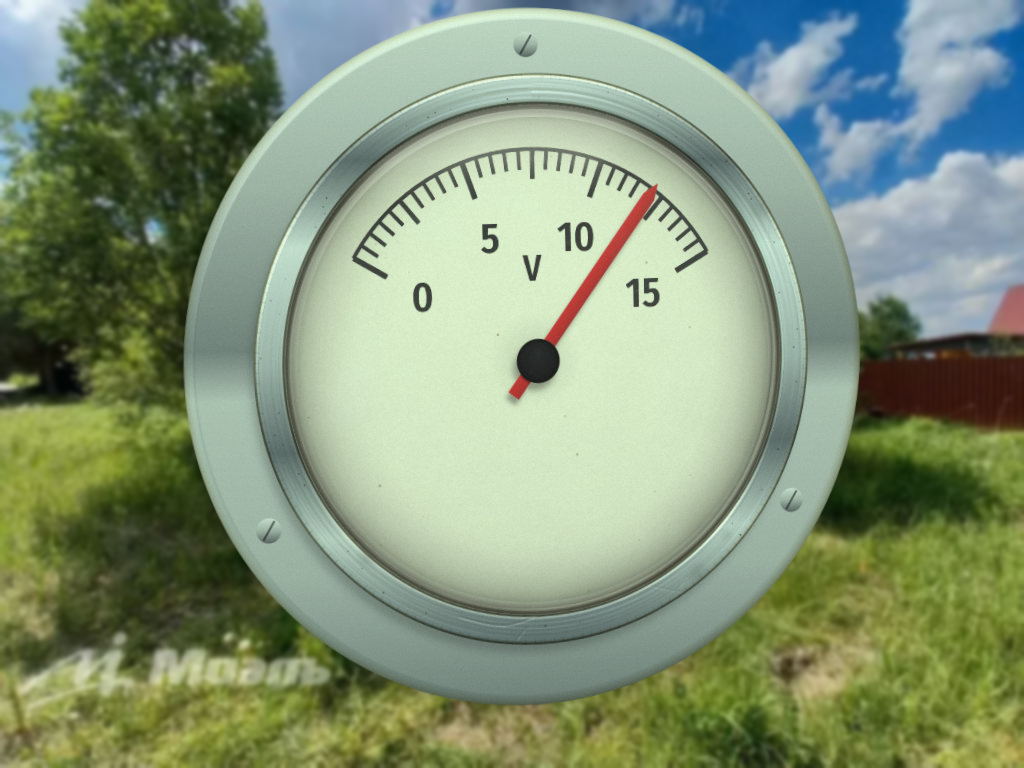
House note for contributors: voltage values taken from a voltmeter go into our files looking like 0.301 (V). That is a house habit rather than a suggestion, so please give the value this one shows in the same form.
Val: 12 (V)
